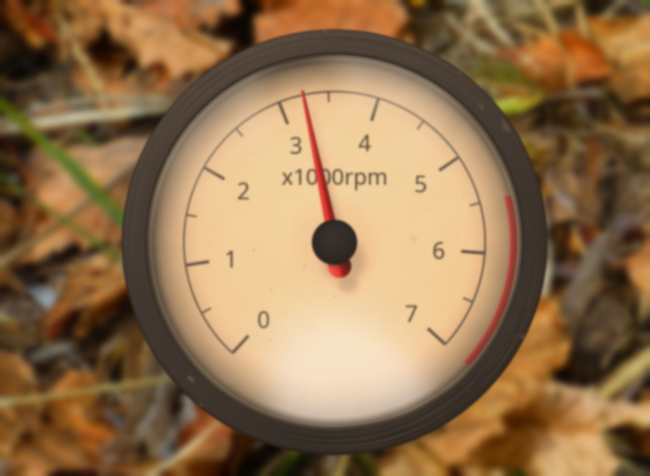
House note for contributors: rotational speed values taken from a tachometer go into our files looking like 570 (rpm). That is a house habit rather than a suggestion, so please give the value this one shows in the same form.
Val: 3250 (rpm)
